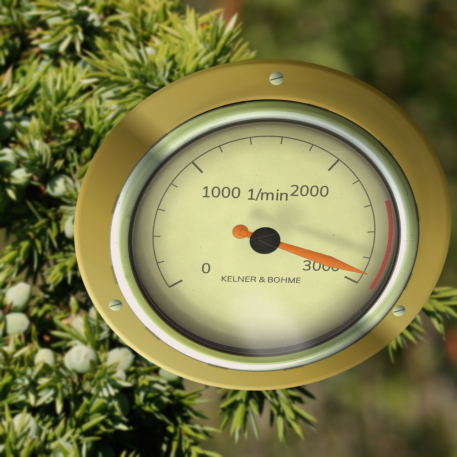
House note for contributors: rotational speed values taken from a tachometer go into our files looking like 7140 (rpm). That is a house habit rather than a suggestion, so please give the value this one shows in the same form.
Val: 2900 (rpm)
